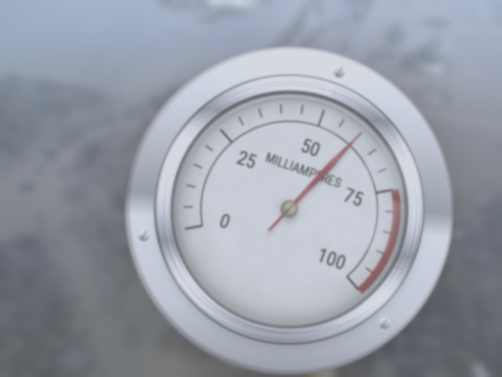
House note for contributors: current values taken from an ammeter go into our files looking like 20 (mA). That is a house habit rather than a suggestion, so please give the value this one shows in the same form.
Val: 60 (mA)
